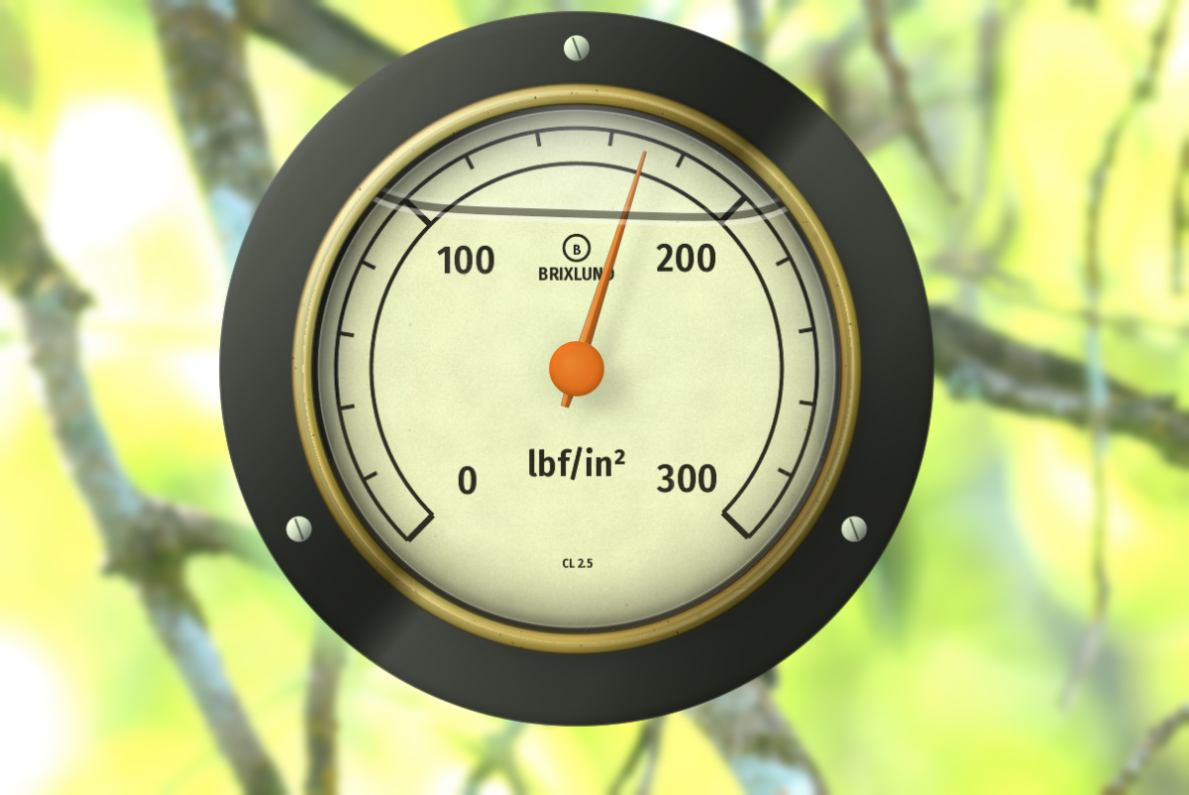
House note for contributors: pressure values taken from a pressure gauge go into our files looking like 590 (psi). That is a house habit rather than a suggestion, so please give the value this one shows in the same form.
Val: 170 (psi)
